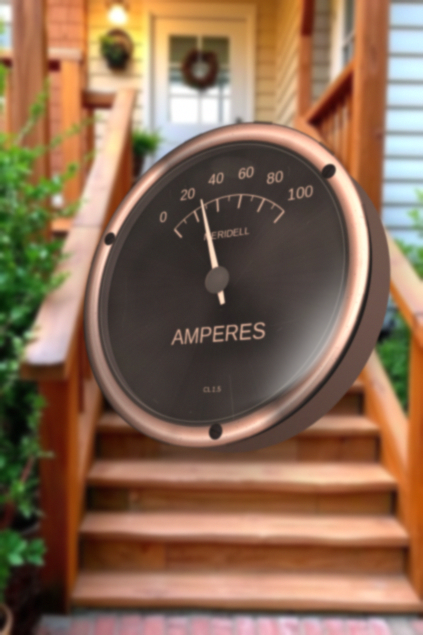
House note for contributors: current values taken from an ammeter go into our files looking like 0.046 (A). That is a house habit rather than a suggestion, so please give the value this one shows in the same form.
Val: 30 (A)
